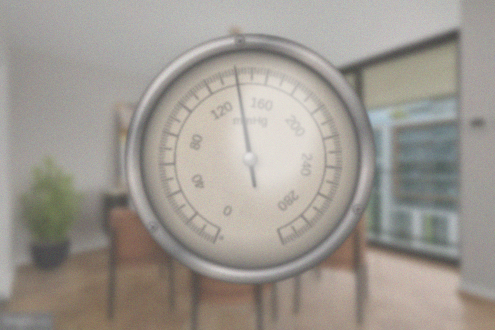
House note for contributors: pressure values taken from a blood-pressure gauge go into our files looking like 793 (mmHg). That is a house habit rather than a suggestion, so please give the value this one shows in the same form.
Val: 140 (mmHg)
